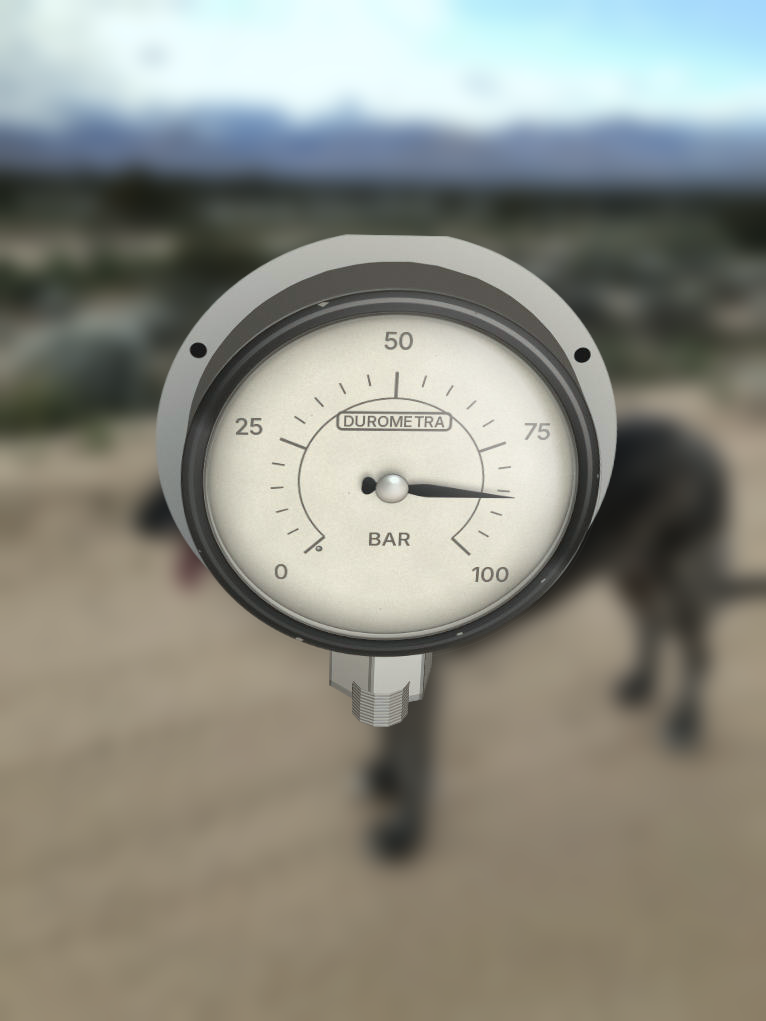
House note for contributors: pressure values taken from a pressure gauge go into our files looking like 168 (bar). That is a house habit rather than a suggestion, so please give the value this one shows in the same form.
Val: 85 (bar)
